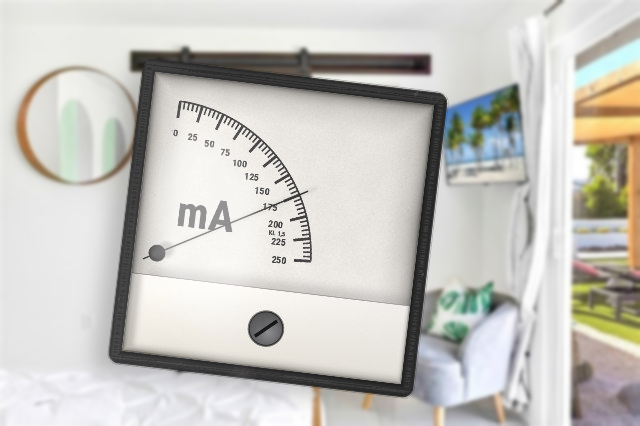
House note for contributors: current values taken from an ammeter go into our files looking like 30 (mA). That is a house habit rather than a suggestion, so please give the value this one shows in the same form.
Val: 175 (mA)
